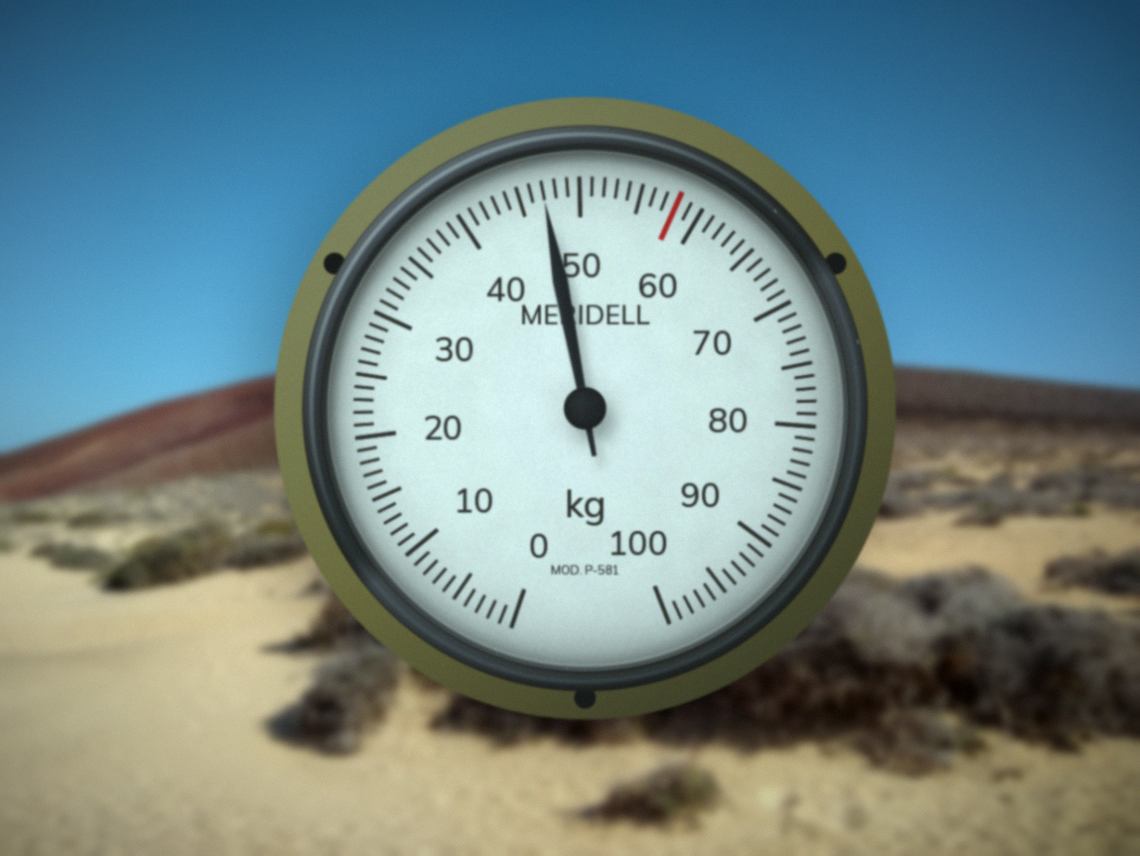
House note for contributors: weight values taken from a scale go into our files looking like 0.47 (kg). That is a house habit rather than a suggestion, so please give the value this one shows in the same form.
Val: 47 (kg)
